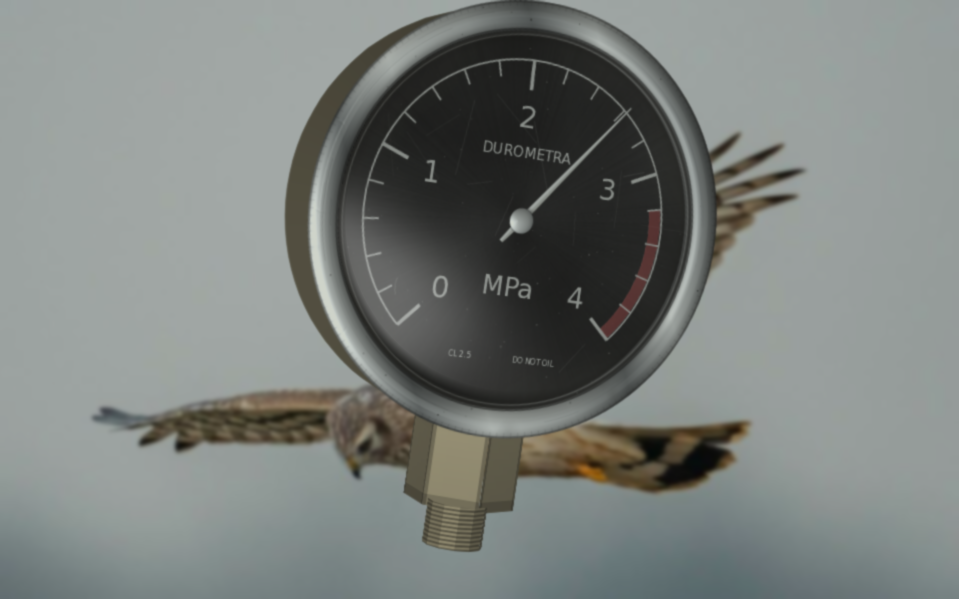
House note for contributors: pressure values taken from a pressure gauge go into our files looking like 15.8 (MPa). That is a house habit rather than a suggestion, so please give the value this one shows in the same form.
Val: 2.6 (MPa)
